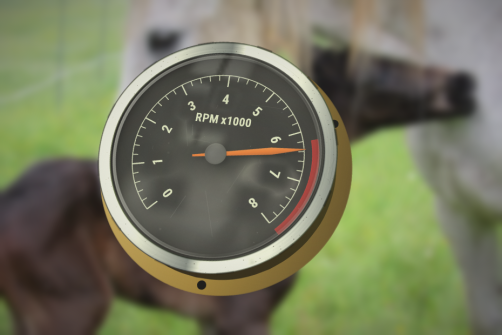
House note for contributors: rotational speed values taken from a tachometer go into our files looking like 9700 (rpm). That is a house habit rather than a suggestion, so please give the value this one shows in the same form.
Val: 6400 (rpm)
